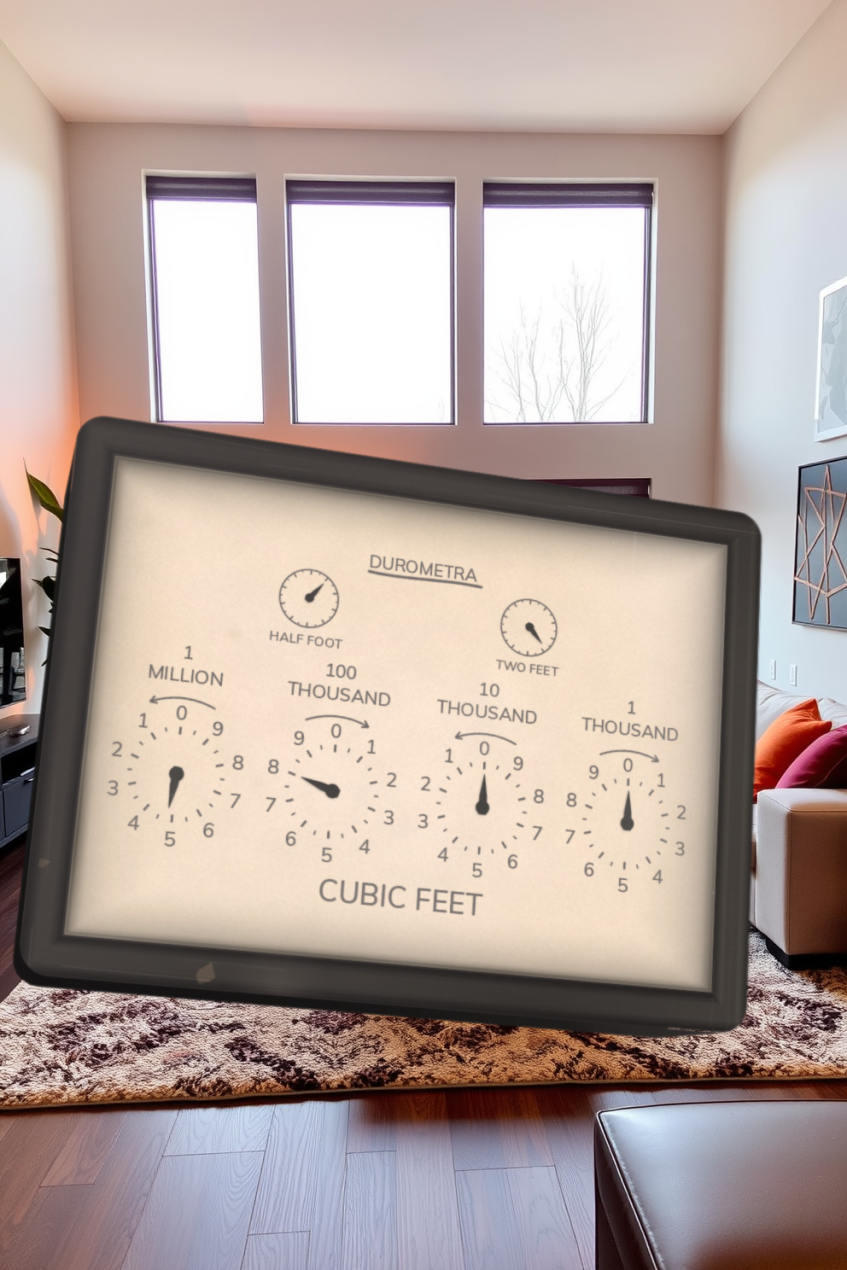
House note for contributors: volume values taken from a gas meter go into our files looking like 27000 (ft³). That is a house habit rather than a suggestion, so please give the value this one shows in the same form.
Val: 480000 (ft³)
